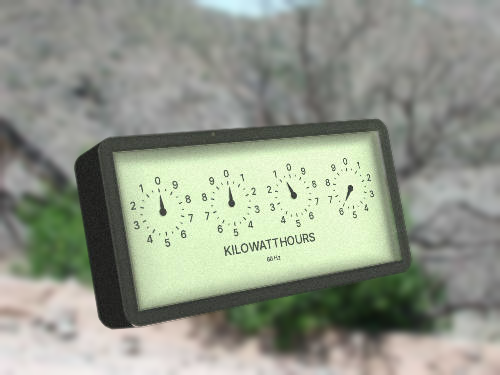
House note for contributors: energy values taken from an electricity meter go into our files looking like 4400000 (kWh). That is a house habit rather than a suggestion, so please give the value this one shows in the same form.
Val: 6 (kWh)
